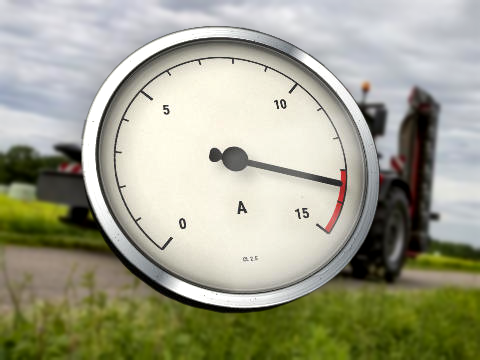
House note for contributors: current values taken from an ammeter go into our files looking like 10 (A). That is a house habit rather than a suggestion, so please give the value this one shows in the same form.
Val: 13.5 (A)
